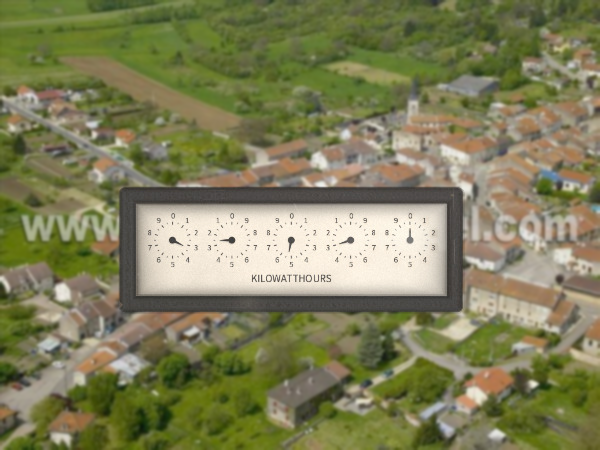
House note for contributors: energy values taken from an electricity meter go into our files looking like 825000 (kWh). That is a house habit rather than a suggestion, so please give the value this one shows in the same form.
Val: 32530 (kWh)
